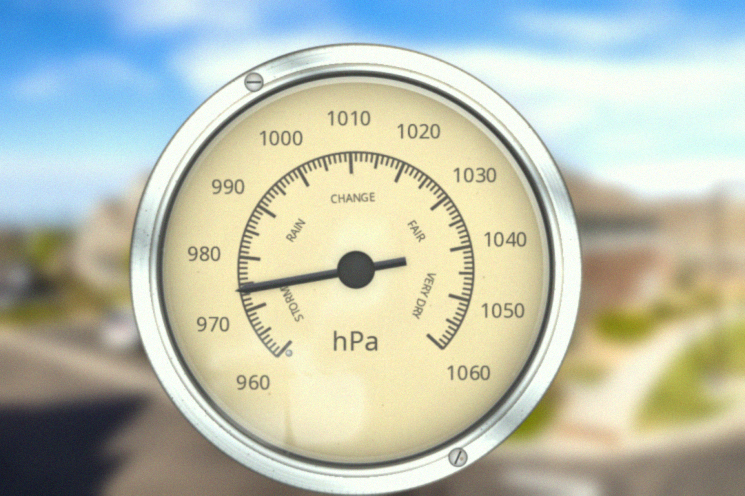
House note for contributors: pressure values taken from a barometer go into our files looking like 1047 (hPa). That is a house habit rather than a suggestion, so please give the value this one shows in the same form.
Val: 974 (hPa)
